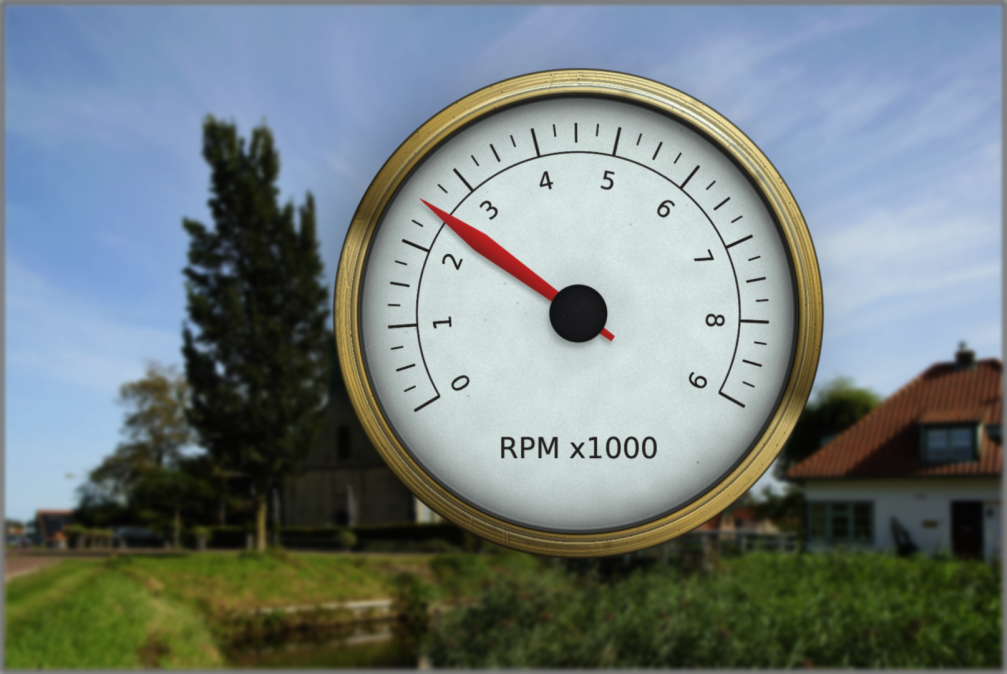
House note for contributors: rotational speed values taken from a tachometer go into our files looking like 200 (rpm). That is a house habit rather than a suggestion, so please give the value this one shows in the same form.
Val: 2500 (rpm)
